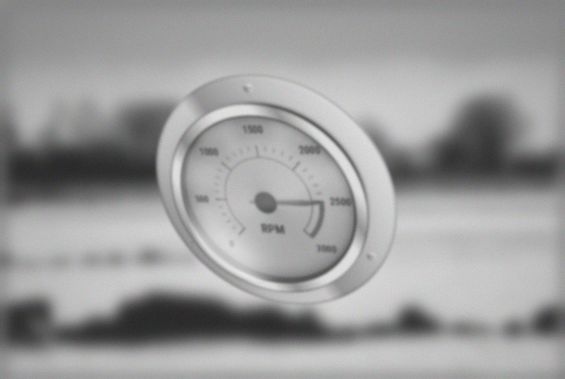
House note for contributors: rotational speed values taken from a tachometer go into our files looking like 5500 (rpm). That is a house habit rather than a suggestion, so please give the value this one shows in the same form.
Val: 2500 (rpm)
